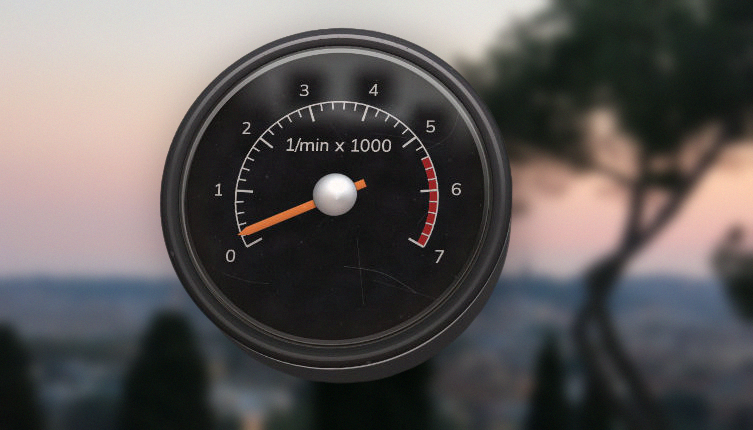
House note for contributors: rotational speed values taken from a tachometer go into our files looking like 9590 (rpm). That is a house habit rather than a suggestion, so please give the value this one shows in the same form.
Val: 200 (rpm)
